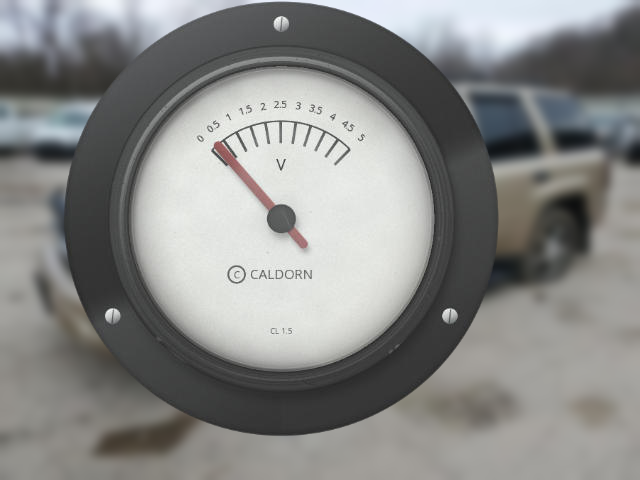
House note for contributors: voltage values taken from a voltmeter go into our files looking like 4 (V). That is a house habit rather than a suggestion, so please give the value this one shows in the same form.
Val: 0.25 (V)
